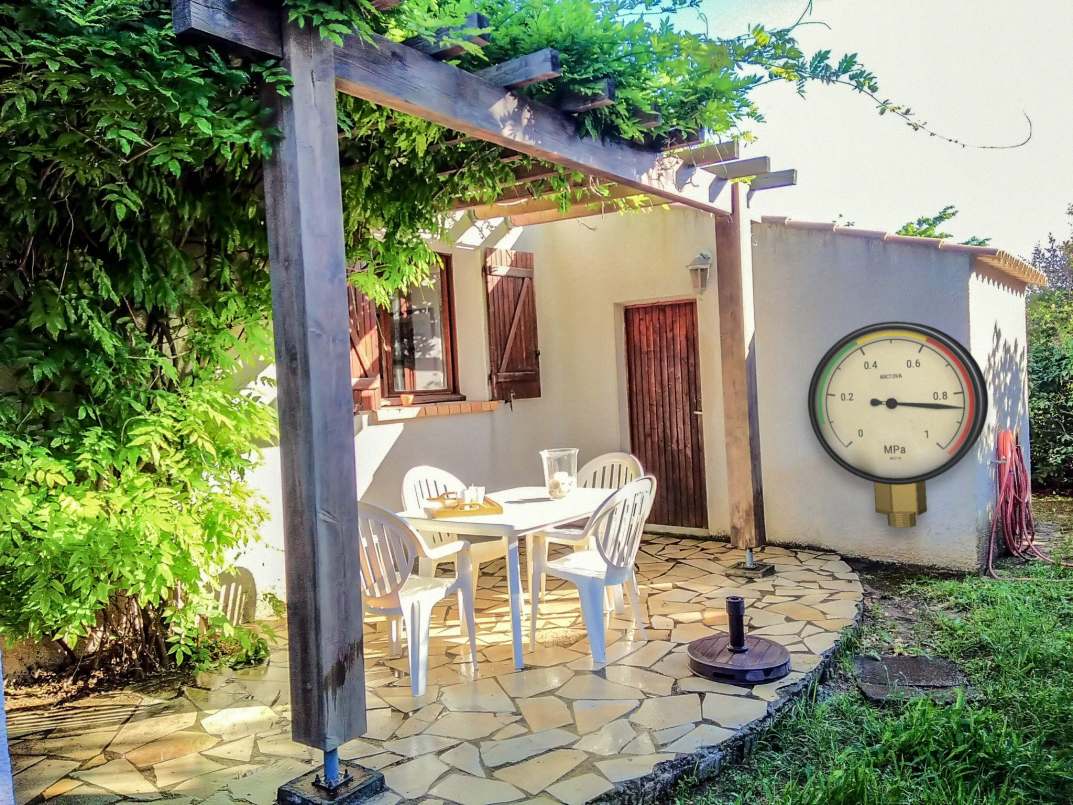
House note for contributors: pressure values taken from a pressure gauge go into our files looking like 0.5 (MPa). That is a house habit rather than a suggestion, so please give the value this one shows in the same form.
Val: 0.85 (MPa)
